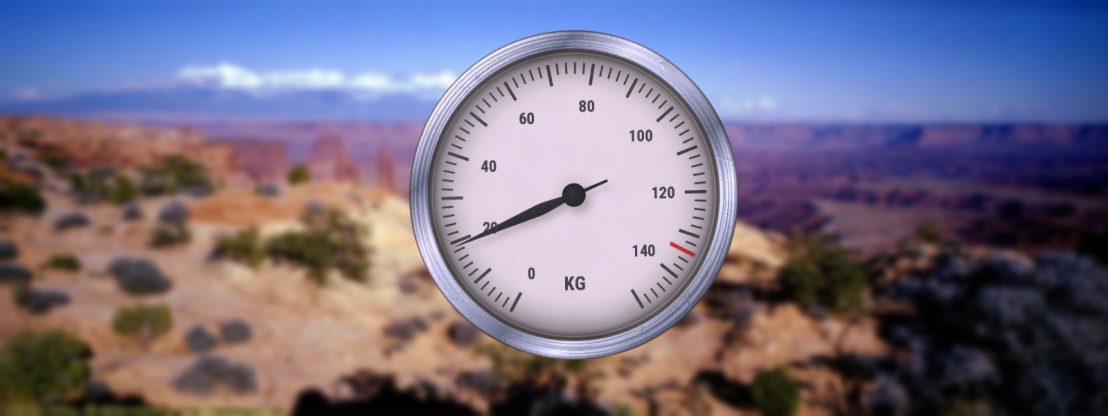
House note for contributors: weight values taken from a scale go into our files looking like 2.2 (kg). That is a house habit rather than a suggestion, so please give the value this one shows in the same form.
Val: 19 (kg)
